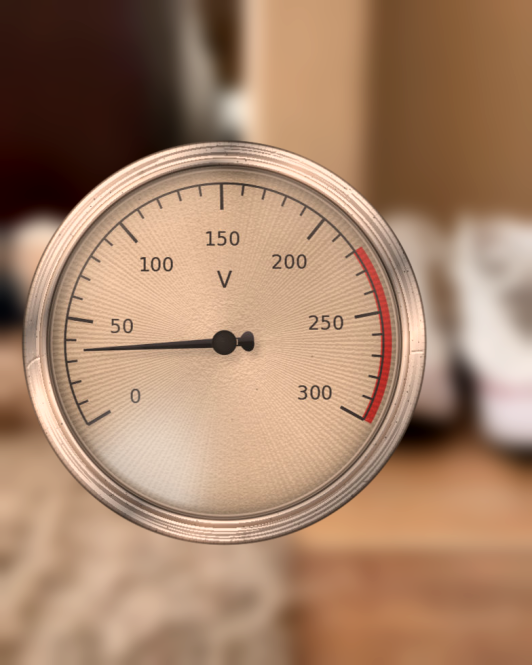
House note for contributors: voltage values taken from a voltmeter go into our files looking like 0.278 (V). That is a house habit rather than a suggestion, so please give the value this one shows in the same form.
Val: 35 (V)
